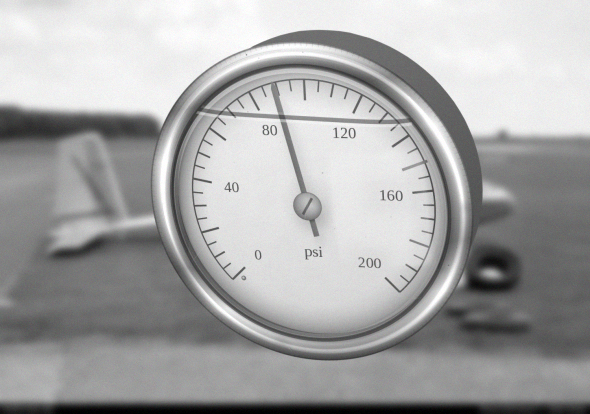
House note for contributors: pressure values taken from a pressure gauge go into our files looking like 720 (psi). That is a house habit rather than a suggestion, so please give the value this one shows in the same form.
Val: 90 (psi)
